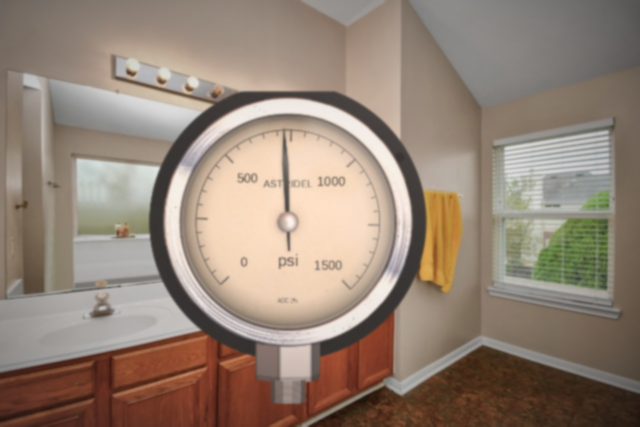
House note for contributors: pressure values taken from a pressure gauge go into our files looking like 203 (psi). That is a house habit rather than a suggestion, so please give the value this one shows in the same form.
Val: 725 (psi)
